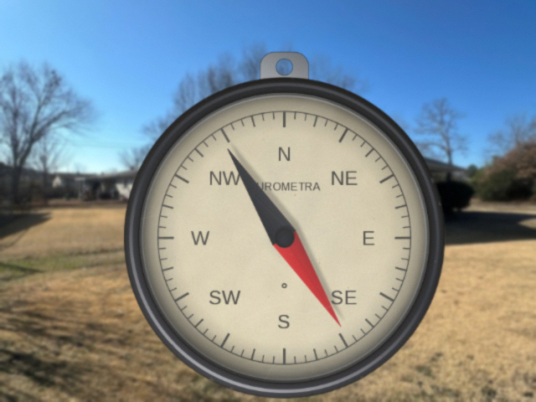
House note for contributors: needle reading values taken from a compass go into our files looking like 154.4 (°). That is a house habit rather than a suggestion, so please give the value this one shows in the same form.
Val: 147.5 (°)
